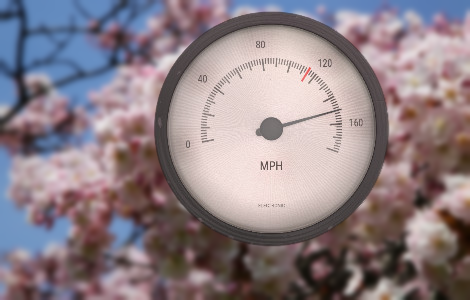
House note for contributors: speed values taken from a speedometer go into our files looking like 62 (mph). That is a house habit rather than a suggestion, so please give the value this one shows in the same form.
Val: 150 (mph)
